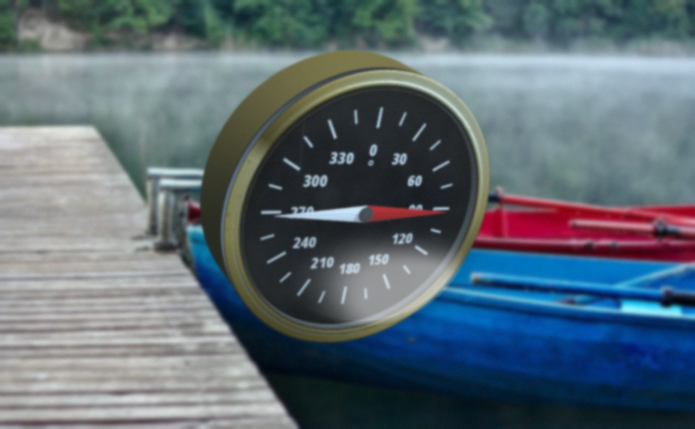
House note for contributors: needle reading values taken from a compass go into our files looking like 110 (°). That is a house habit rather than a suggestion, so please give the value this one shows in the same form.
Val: 90 (°)
